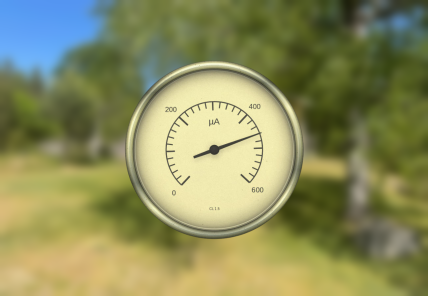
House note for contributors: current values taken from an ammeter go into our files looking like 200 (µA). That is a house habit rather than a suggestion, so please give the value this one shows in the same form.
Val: 460 (µA)
